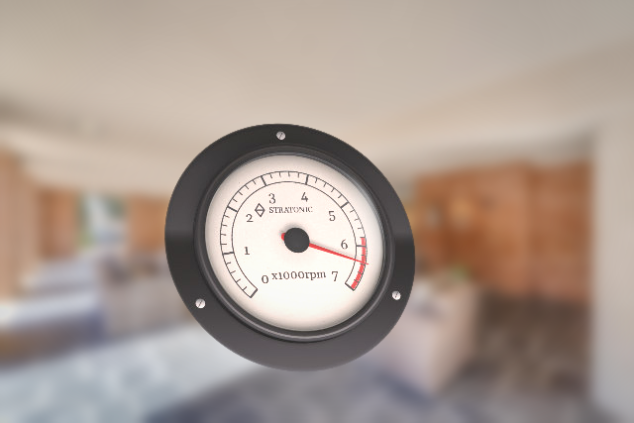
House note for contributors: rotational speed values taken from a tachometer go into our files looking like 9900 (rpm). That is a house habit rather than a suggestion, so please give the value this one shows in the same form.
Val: 6400 (rpm)
